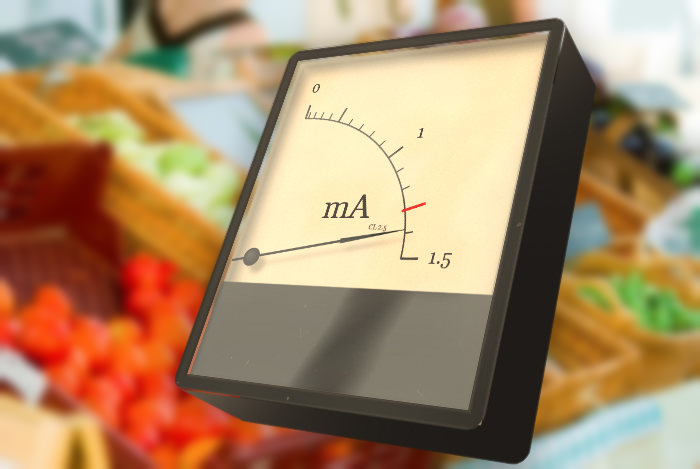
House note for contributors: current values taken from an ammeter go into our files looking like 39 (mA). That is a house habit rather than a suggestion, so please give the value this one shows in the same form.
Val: 1.4 (mA)
